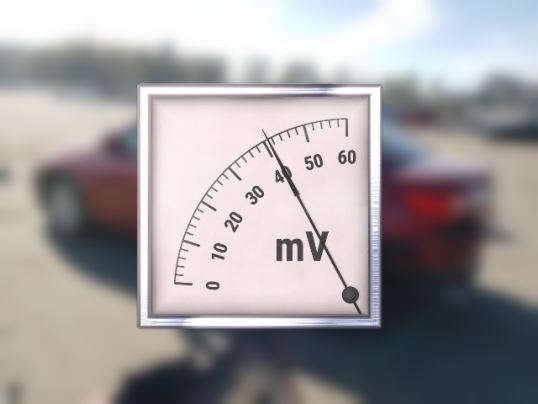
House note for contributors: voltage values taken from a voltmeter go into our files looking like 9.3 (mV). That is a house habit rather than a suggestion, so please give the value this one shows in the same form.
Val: 41 (mV)
